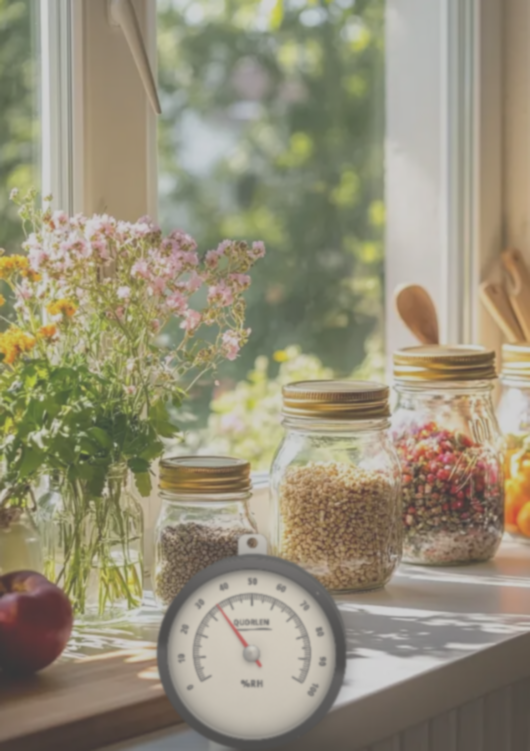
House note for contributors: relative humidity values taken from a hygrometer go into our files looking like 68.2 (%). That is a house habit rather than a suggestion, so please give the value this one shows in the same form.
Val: 35 (%)
